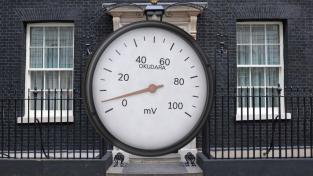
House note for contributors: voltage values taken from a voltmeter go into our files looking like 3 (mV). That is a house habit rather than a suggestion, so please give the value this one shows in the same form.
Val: 5 (mV)
